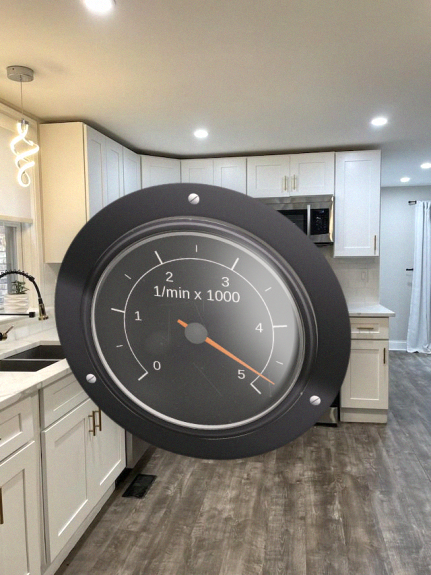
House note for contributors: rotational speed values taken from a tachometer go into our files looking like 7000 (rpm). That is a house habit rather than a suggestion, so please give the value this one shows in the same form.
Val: 4750 (rpm)
